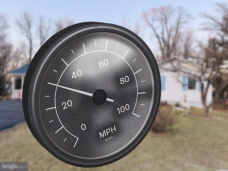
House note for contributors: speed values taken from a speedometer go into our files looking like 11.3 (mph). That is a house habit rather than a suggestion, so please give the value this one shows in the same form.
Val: 30 (mph)
